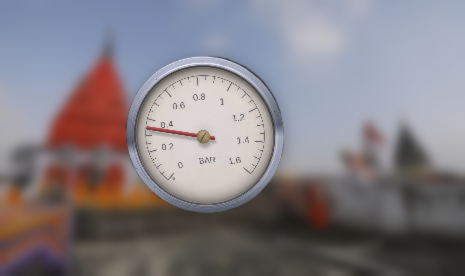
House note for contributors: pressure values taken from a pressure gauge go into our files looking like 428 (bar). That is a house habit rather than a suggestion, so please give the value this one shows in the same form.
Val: 0.35 (bar)
